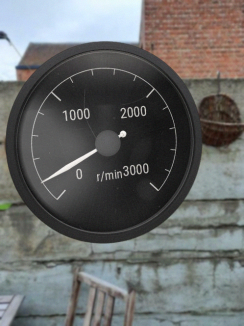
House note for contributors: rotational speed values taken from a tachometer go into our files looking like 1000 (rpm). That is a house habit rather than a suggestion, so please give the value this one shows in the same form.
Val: 200 (rpm)
